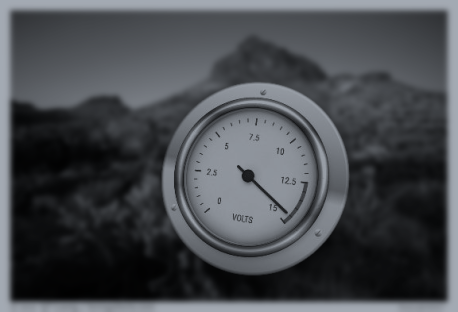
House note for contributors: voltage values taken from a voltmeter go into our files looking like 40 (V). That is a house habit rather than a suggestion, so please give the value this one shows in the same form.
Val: 14.5 (V)
